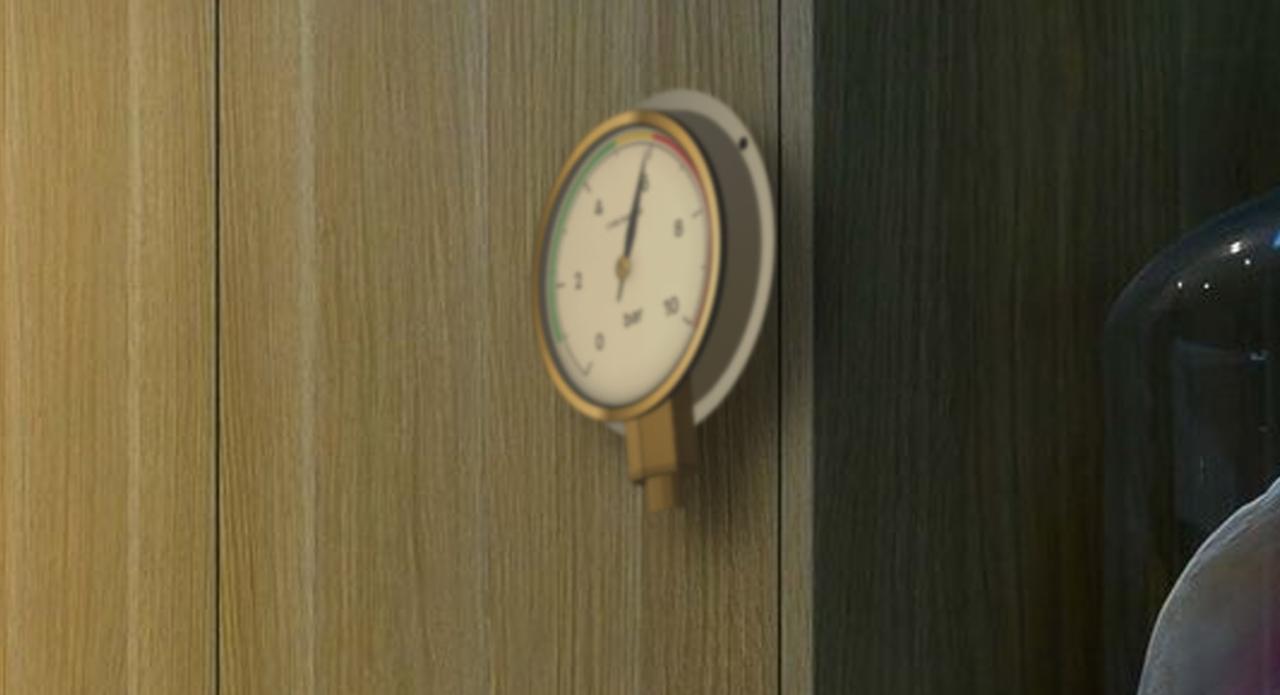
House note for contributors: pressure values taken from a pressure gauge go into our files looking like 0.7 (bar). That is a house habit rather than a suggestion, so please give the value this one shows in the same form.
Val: 6 (bar)
